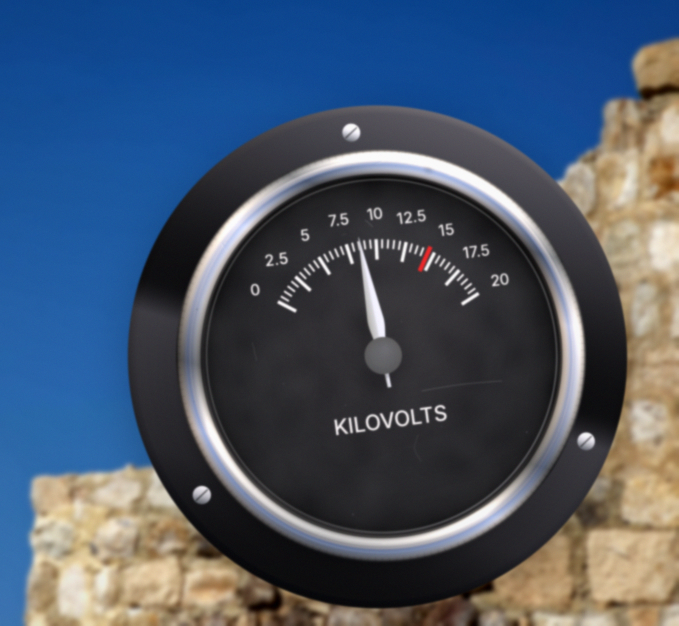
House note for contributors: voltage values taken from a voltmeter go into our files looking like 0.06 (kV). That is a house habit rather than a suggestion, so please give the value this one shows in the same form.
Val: 8.5 (kV)
